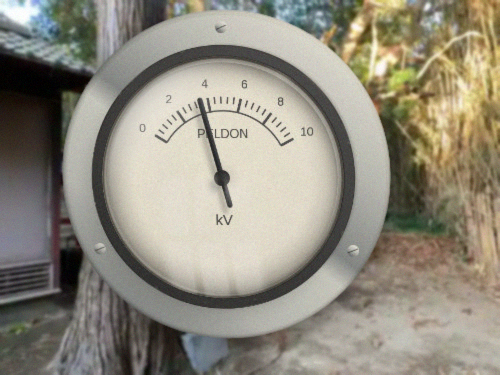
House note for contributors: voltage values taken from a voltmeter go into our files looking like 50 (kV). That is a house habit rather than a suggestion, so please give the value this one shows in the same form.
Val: 3.6 (kV)
